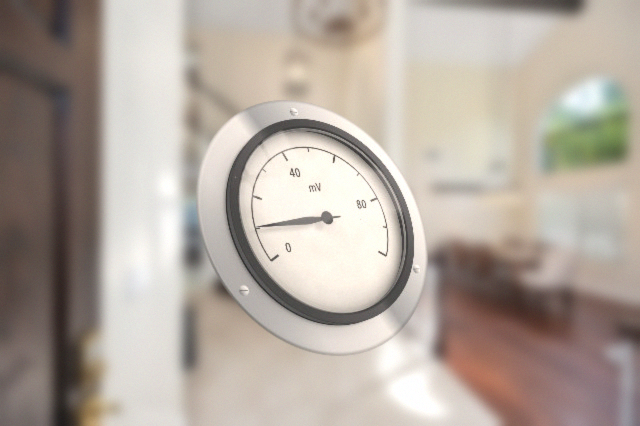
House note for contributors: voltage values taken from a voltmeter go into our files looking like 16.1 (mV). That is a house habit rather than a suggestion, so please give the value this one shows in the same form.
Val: 10 (mV)
